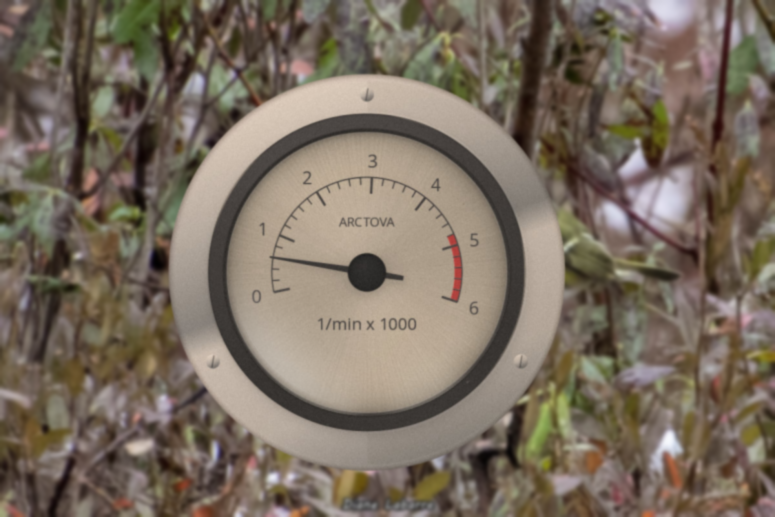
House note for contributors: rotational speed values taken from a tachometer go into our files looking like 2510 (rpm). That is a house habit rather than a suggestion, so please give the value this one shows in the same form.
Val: 600 (rpm)
